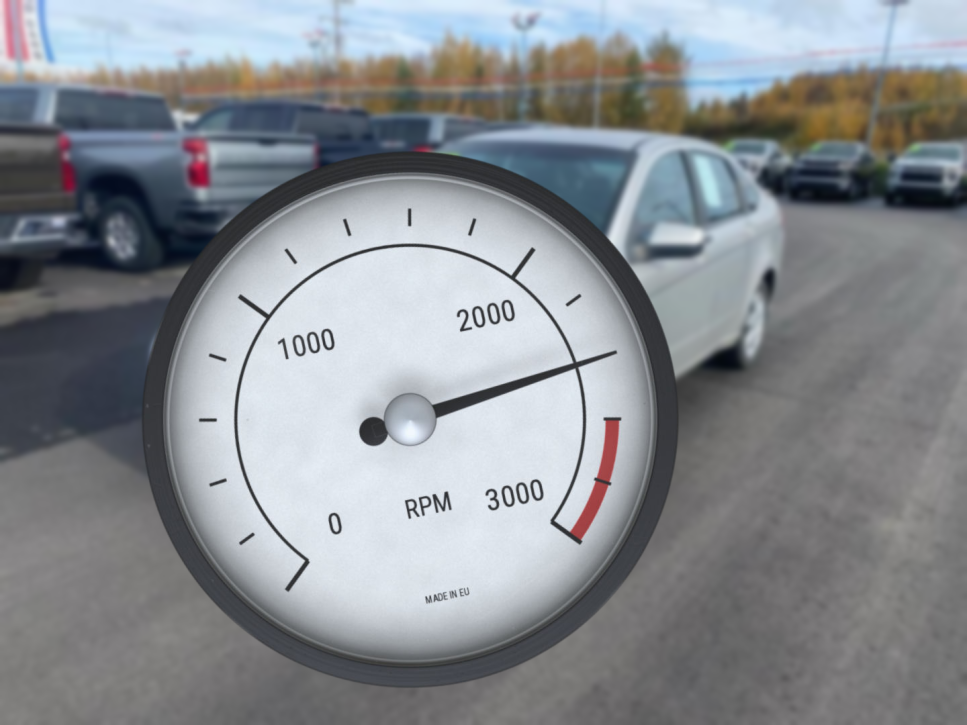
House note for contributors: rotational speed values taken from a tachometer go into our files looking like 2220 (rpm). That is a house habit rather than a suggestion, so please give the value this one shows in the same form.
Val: 2400 (rpm)
